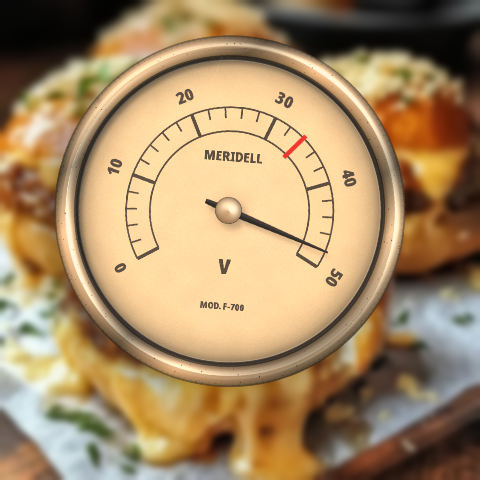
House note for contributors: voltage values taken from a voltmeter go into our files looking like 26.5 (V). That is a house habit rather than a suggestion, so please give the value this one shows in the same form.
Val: 48 (V)
